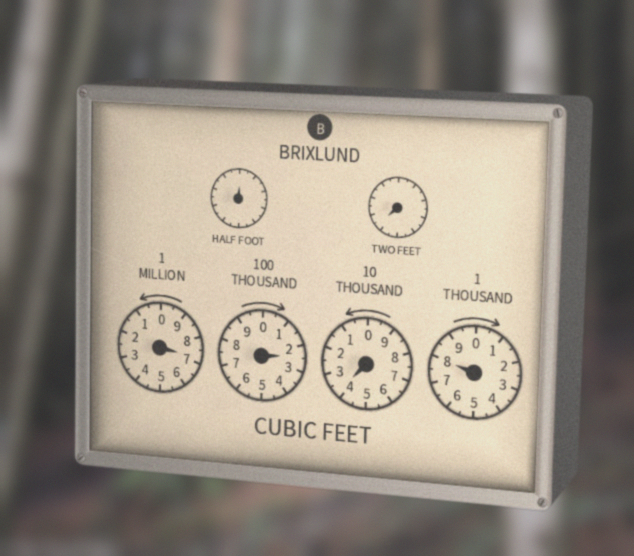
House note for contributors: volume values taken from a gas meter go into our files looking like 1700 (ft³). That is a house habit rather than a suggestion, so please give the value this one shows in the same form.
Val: 723800 (ft³)
